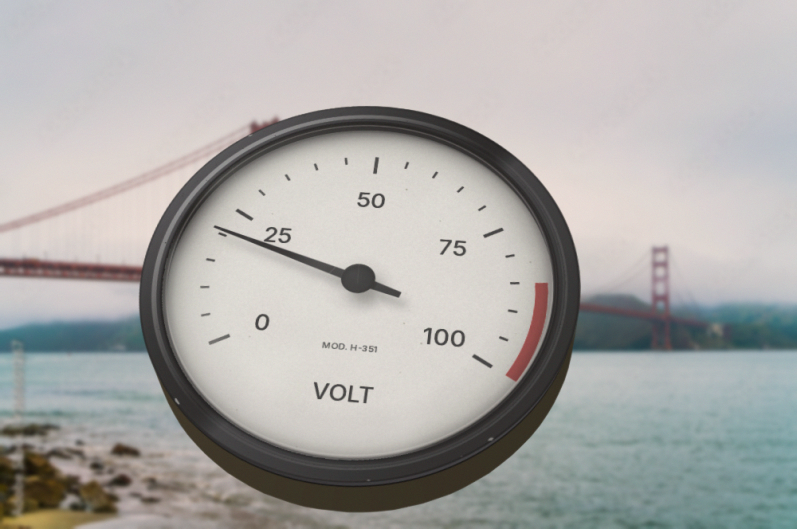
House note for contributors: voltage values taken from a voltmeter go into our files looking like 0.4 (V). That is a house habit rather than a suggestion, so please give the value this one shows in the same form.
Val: 20 (V)
